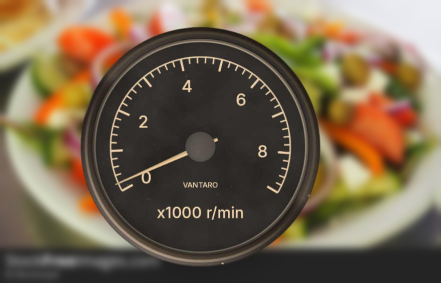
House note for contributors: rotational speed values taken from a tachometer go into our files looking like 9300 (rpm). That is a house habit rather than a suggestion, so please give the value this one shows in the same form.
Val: 200 (rpm)
